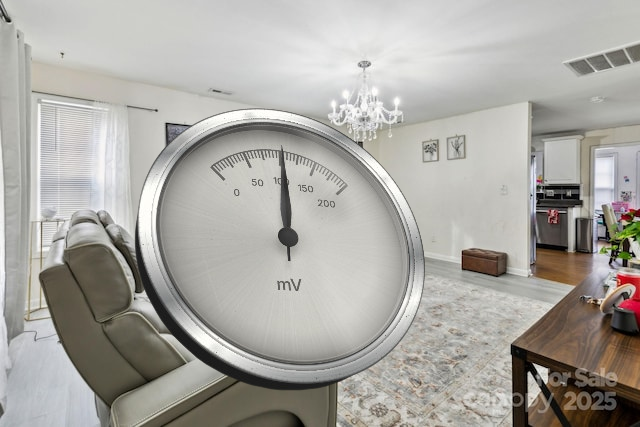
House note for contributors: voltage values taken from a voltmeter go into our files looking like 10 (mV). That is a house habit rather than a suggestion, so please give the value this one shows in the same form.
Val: 100 (mV)
